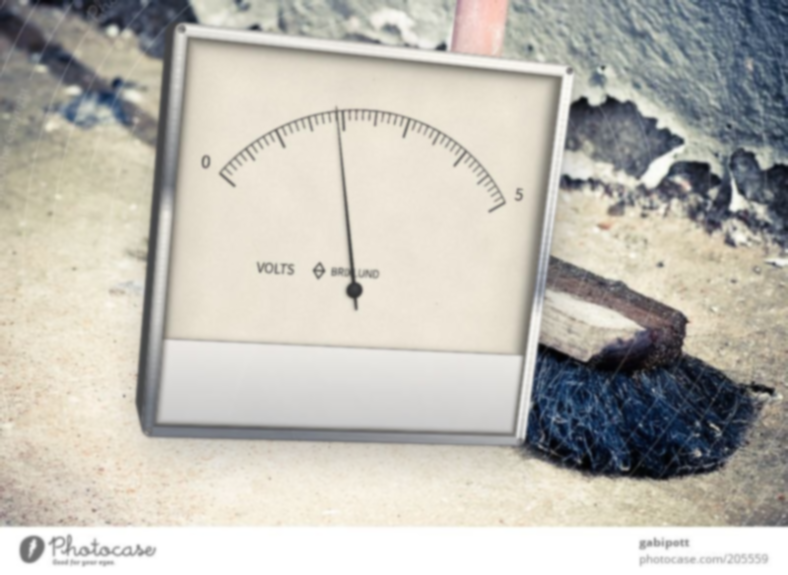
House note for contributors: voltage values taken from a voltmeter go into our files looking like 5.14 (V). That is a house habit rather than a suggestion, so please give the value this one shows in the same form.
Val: 1.9 (V)
